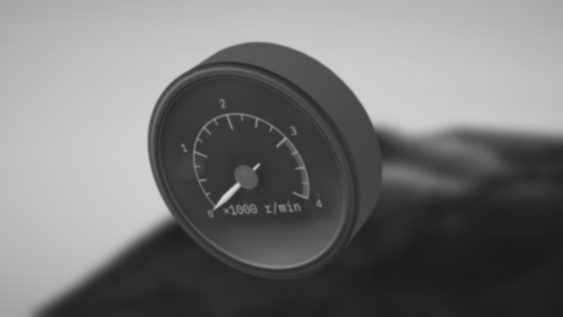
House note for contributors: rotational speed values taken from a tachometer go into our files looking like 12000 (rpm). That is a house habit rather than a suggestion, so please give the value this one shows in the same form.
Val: 0 (rpm)
